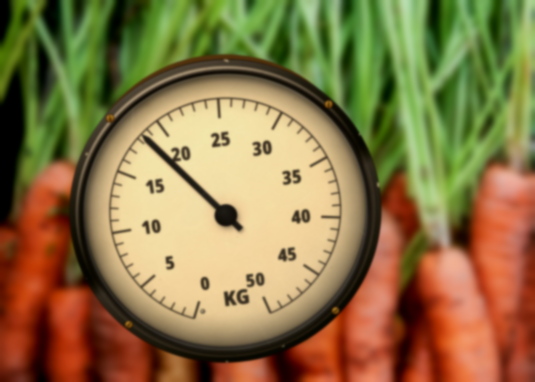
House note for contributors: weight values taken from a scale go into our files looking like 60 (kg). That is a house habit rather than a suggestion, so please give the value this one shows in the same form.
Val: 18.5 (kg)
